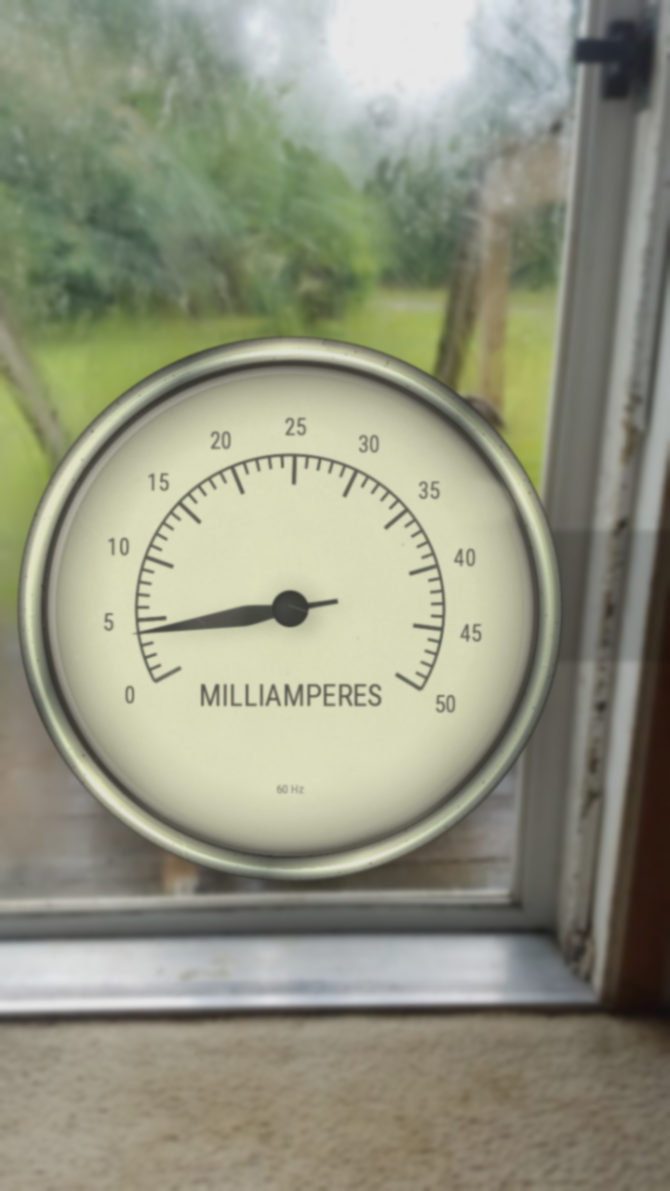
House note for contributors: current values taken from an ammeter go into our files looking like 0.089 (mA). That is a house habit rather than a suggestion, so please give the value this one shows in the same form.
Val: 4 (mA)
